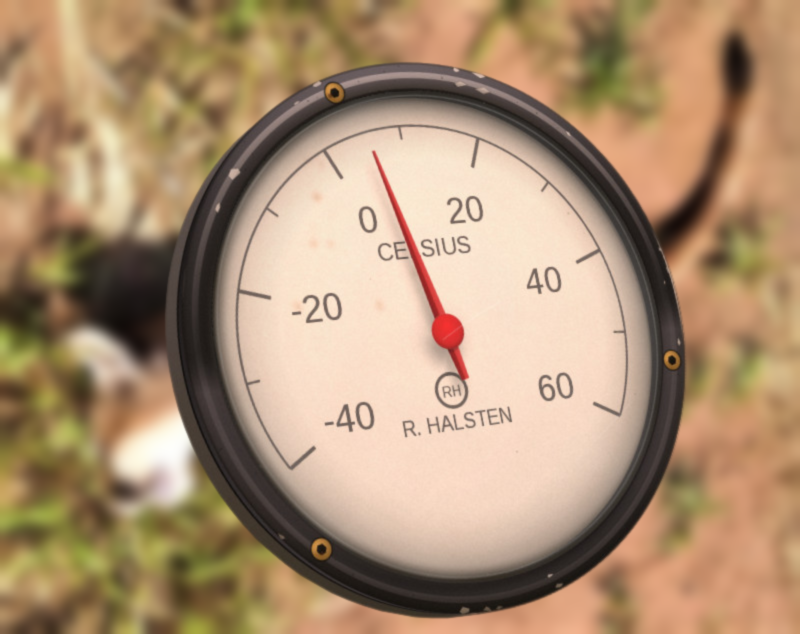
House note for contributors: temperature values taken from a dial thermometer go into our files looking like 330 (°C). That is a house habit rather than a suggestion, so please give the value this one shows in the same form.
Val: 5 (°C)
